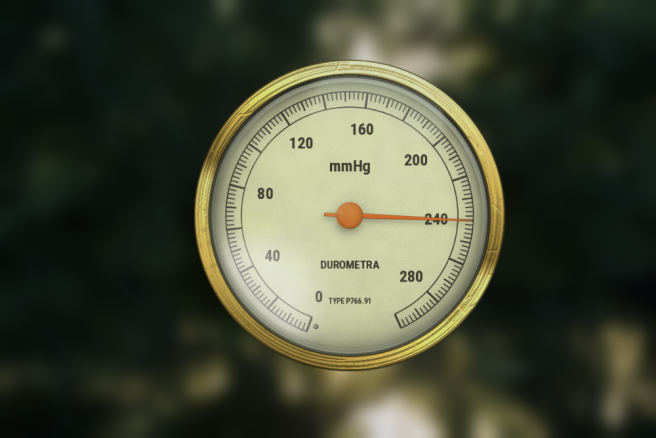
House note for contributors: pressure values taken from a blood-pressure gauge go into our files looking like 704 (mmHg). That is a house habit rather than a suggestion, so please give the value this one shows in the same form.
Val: 240 (mmHg)
